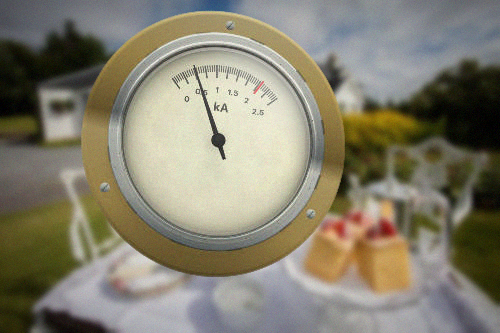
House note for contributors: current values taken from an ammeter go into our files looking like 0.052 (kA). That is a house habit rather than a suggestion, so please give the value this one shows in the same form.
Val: 0.5 (kA)
